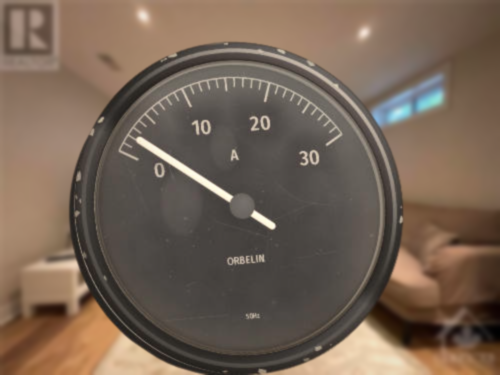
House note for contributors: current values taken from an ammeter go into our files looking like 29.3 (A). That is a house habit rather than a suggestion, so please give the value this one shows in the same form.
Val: 2 (A)
